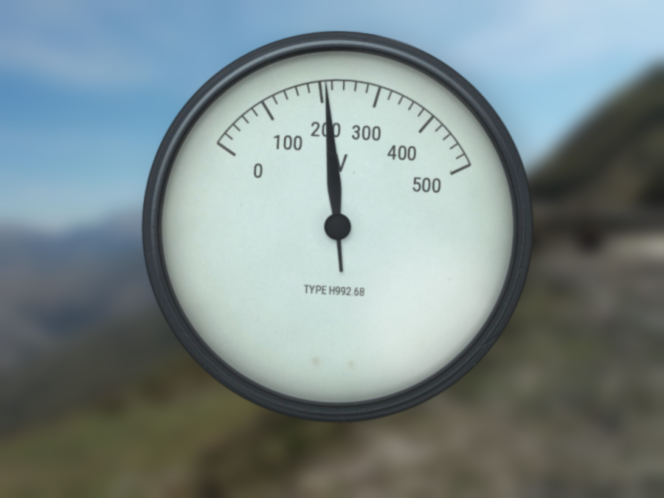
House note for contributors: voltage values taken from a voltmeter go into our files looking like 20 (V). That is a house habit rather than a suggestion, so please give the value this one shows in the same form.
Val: 210 (V)
